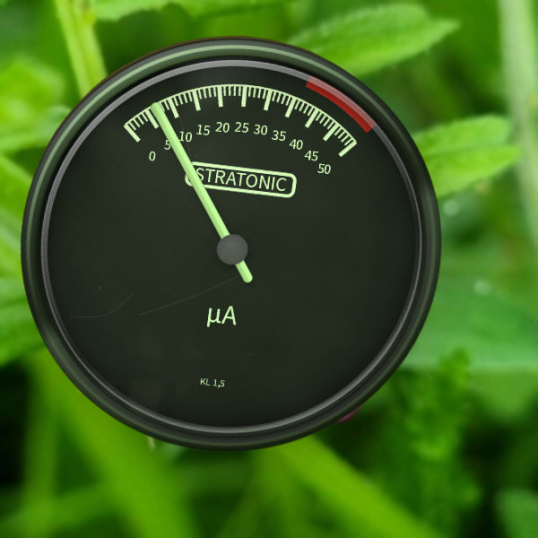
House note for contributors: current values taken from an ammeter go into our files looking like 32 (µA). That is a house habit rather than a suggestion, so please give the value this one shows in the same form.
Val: 7 (µA)
